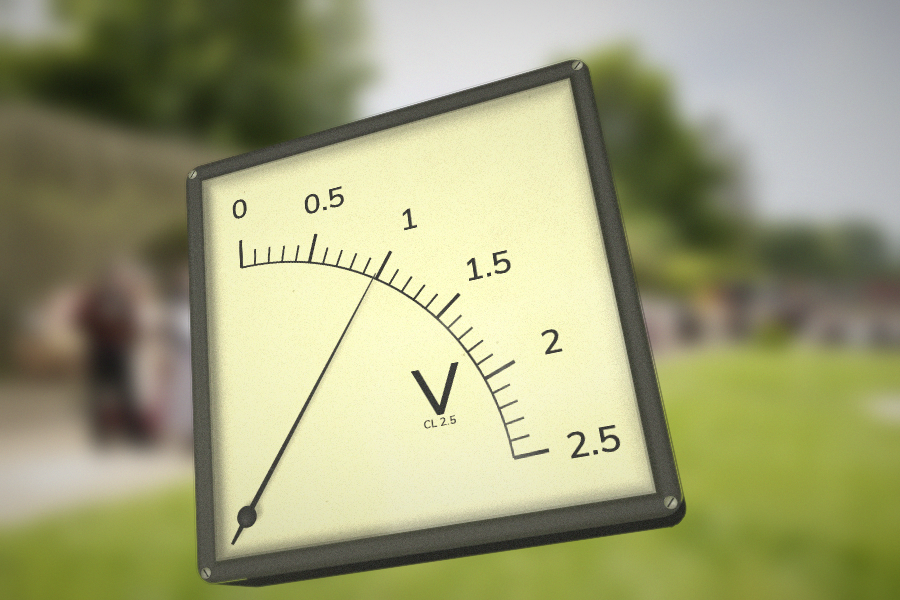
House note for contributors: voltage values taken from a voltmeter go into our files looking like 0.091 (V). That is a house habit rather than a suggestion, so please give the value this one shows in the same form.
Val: 1 (V)
